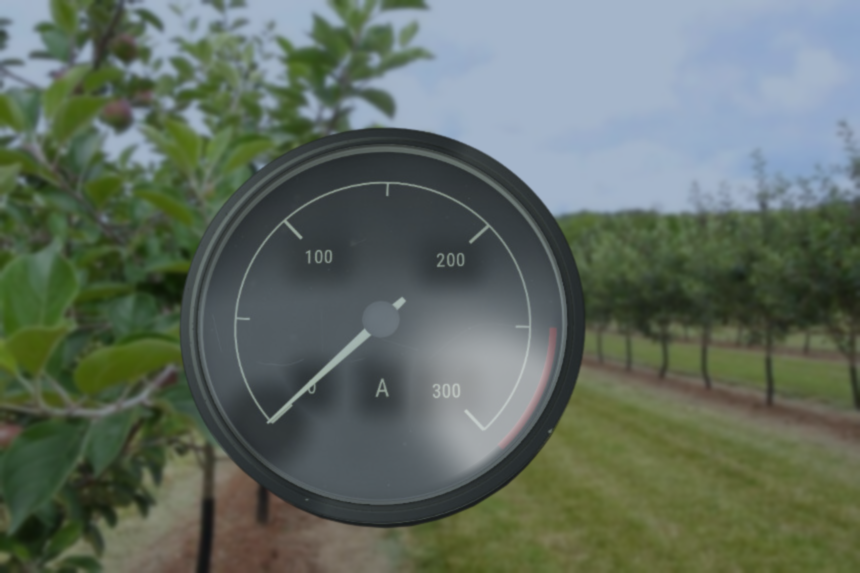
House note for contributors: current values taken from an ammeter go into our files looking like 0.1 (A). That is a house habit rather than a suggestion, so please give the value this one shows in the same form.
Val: 0 (A)
